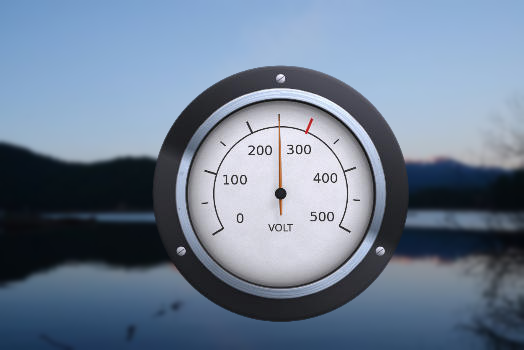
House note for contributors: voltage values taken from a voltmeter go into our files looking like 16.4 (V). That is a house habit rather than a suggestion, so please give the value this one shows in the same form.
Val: 250 (V)
